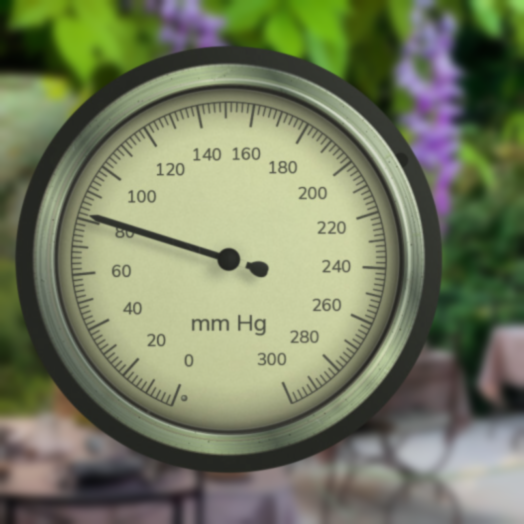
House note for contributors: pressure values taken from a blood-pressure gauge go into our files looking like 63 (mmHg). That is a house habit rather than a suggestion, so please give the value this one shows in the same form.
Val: 82 (mmHg)
